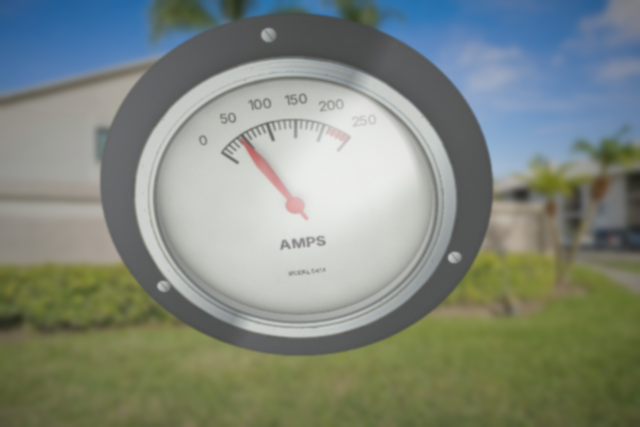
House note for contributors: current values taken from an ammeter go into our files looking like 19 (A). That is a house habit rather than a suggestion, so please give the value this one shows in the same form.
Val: 50 (A)
